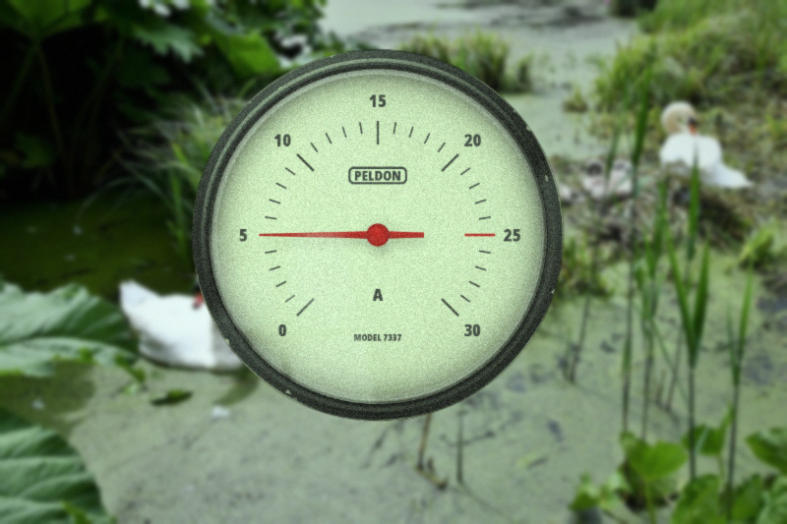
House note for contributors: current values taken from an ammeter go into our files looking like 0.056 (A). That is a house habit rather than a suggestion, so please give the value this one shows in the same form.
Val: 5 (A)
